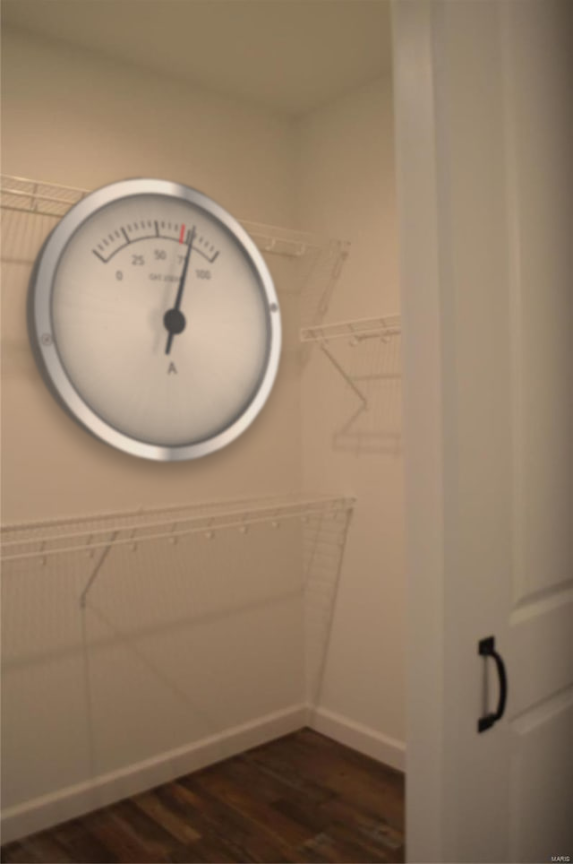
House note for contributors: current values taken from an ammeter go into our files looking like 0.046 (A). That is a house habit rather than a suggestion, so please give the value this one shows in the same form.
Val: 75 (A)
